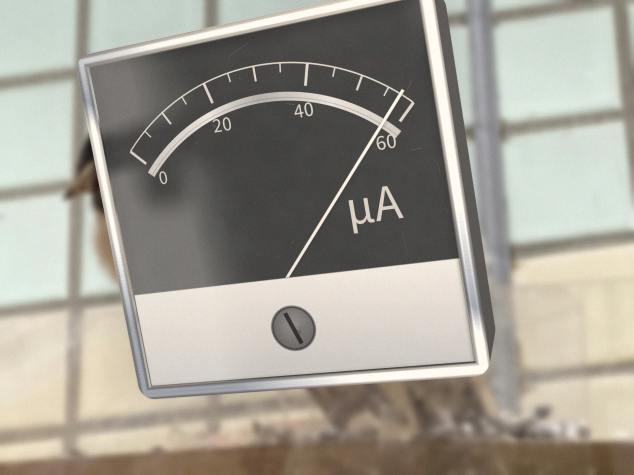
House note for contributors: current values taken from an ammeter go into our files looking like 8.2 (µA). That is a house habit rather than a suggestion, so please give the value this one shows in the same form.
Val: 57.5 (µA)
